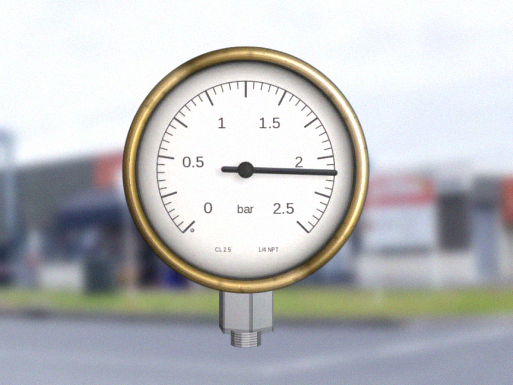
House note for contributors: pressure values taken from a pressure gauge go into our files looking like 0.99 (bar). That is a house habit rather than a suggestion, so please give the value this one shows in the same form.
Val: 2.1 (bar)
